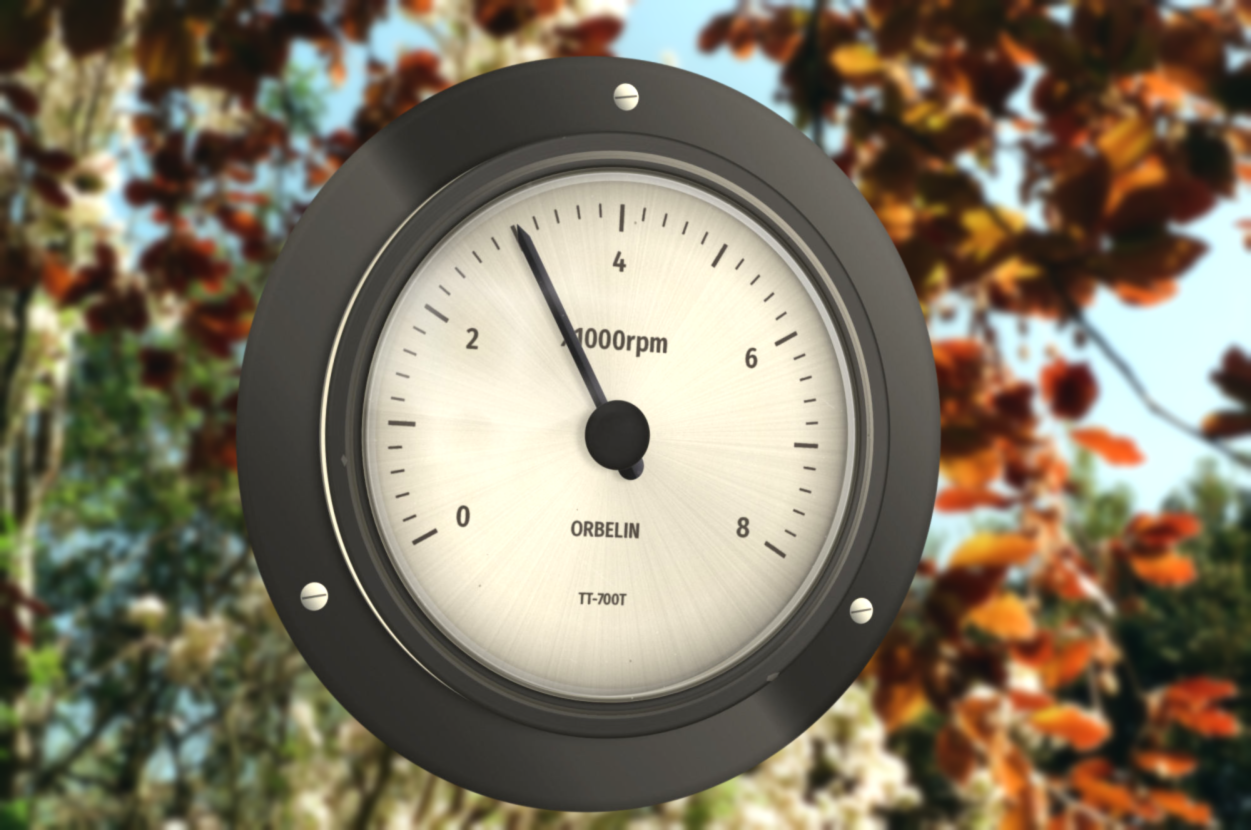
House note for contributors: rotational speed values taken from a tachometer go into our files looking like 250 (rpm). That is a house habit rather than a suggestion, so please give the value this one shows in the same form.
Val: 3000 (rpm)
